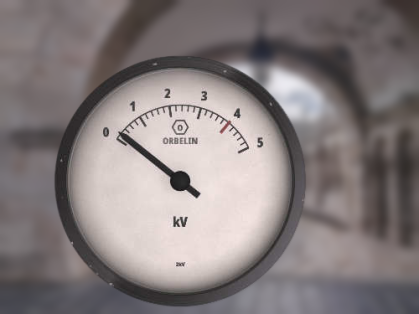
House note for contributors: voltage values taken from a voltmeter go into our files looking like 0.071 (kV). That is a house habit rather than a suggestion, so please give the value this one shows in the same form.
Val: 0.2 (kV)
